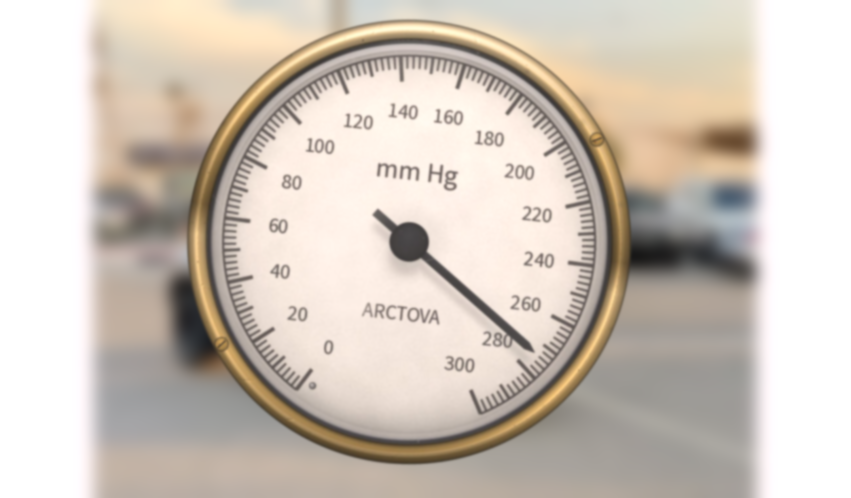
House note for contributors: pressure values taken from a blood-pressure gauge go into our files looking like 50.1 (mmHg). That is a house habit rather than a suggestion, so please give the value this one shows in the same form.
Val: 274 (mmHg)
